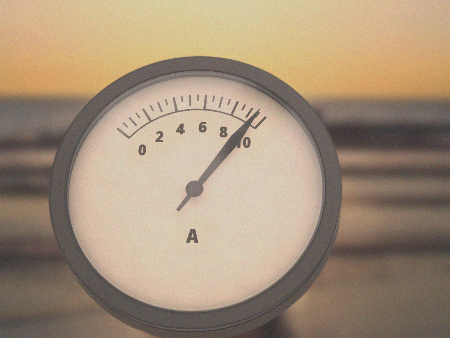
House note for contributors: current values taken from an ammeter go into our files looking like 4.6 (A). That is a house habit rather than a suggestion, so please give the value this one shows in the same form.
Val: 9.5 (A)
